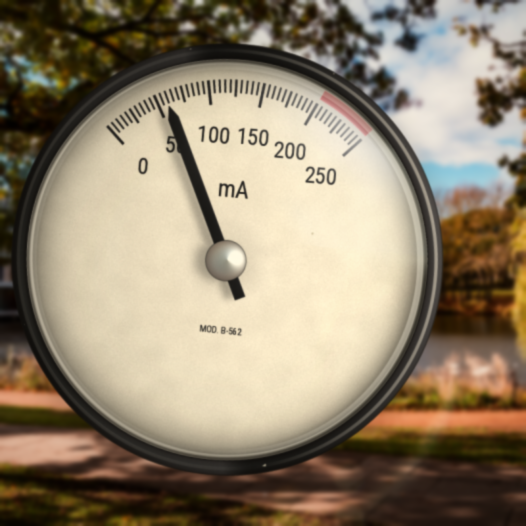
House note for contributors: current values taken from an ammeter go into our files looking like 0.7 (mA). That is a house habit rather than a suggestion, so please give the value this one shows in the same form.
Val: 60 (mA)
